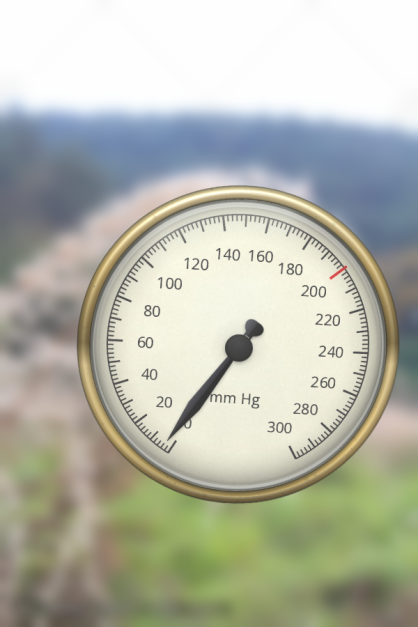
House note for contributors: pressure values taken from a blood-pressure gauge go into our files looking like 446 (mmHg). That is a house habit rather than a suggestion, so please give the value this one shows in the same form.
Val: 4 (mmHg)
